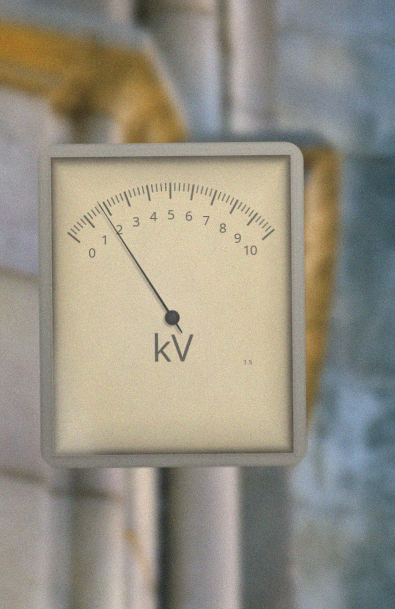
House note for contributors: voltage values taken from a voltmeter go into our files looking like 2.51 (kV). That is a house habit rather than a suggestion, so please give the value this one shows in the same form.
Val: 1.8 (kV)
